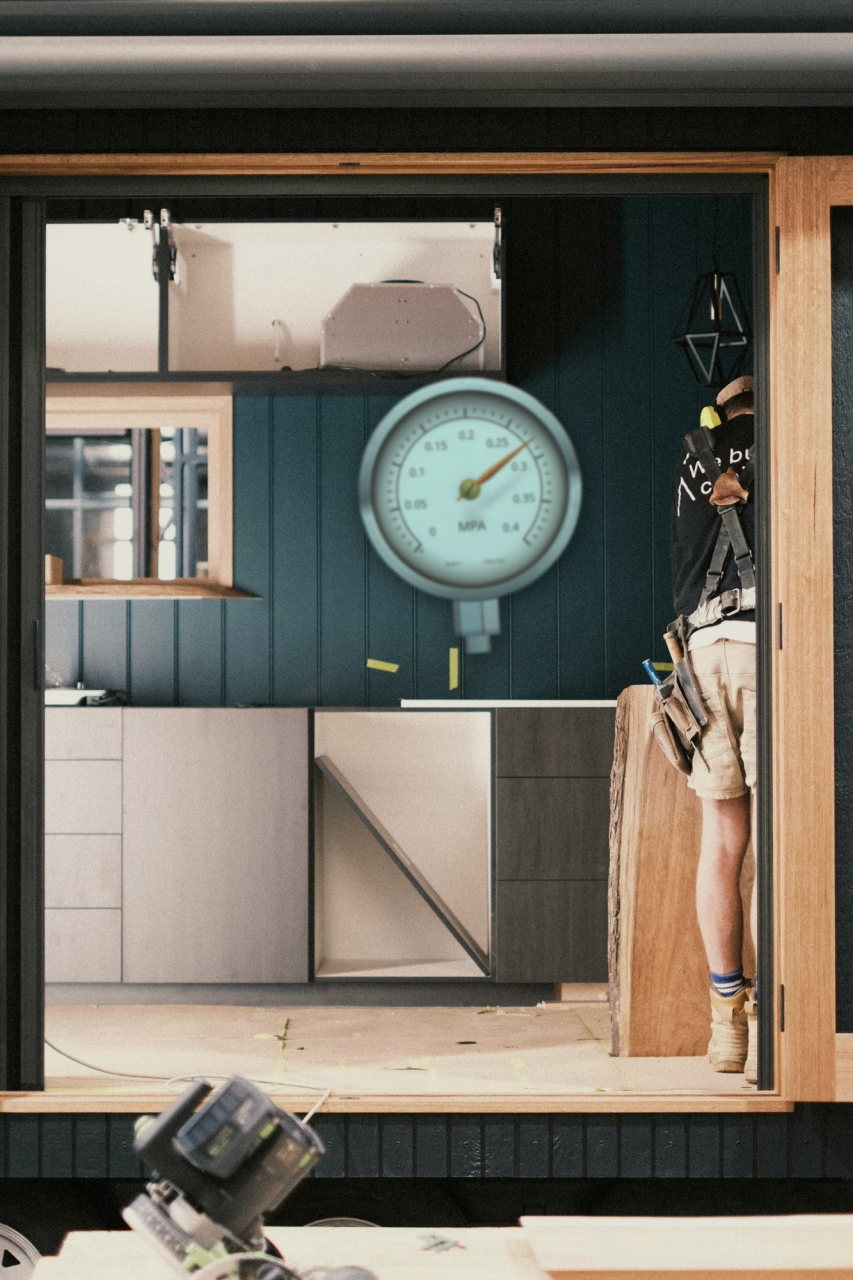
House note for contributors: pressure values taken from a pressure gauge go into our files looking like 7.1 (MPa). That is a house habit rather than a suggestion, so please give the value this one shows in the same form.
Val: 0.28 (MPa)
